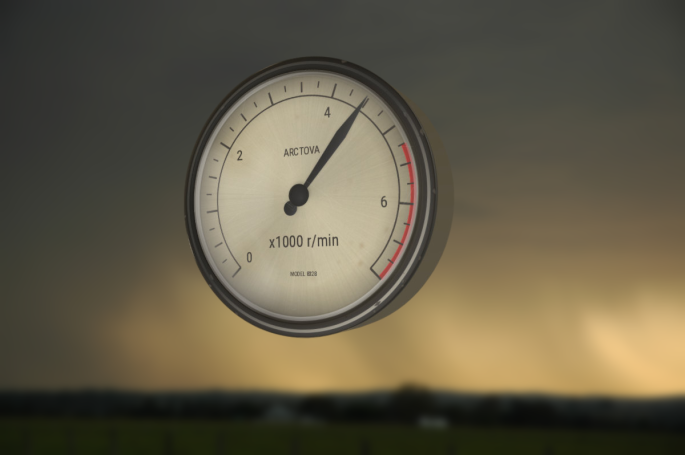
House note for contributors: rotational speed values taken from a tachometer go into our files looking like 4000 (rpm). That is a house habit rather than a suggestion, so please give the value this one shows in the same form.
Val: 4500 (rpm)
